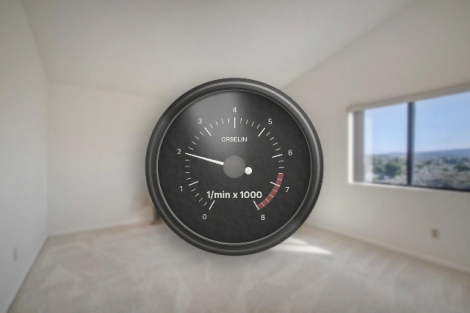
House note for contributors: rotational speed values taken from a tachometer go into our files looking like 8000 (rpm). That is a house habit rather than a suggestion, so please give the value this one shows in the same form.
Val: 2000 (rpm)
